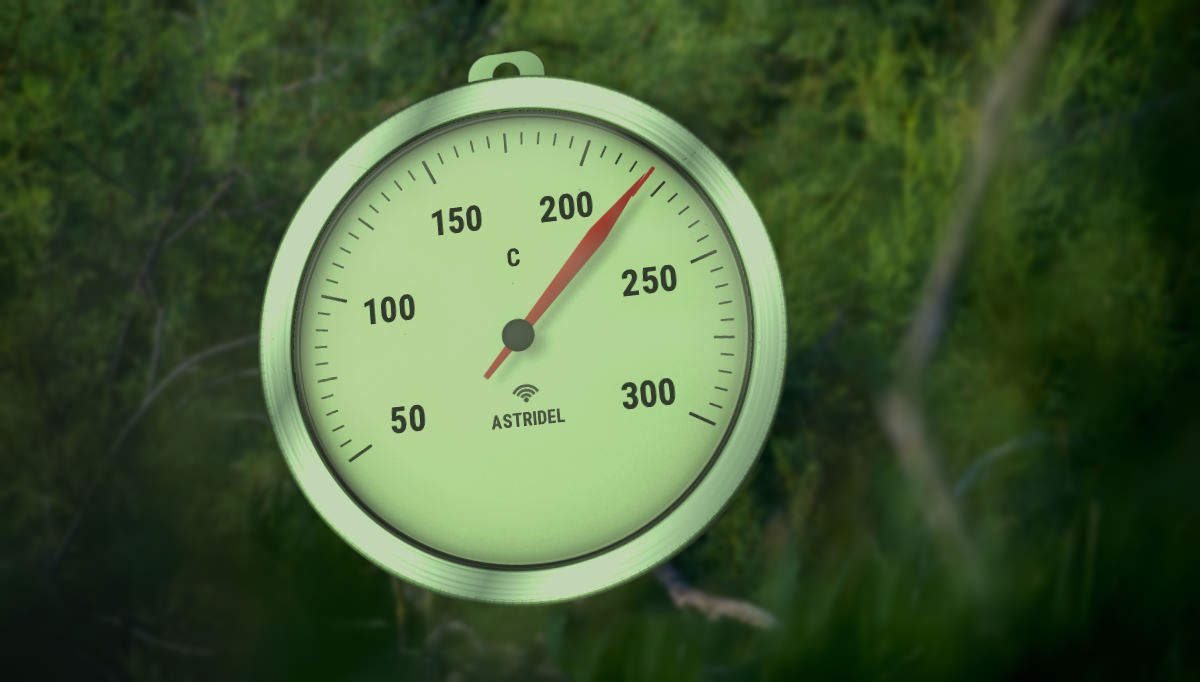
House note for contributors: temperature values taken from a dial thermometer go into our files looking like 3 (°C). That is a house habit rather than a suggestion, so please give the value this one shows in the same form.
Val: 220 (°C)
